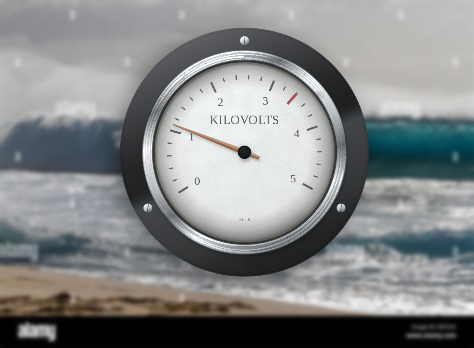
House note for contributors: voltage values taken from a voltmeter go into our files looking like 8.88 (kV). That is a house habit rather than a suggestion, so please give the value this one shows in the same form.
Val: 1.1 (kV)
